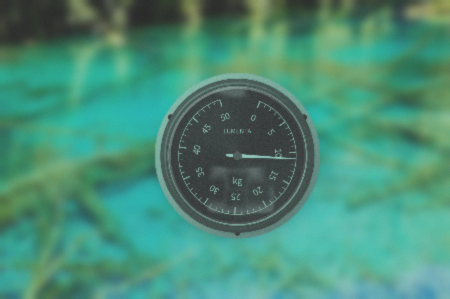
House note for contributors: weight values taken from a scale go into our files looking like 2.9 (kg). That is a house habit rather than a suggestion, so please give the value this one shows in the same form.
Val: 11 (kg)
